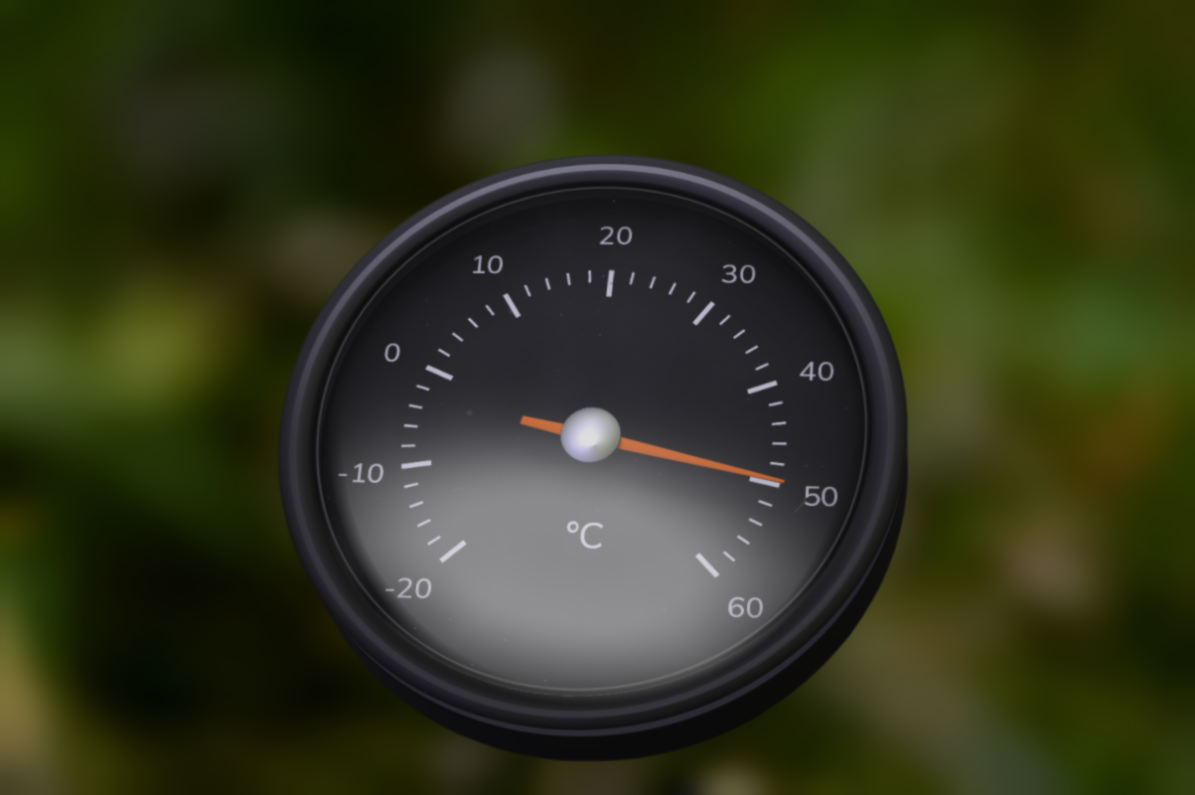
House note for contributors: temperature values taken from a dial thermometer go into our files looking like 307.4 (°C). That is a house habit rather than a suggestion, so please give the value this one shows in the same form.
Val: 50 (°C)
